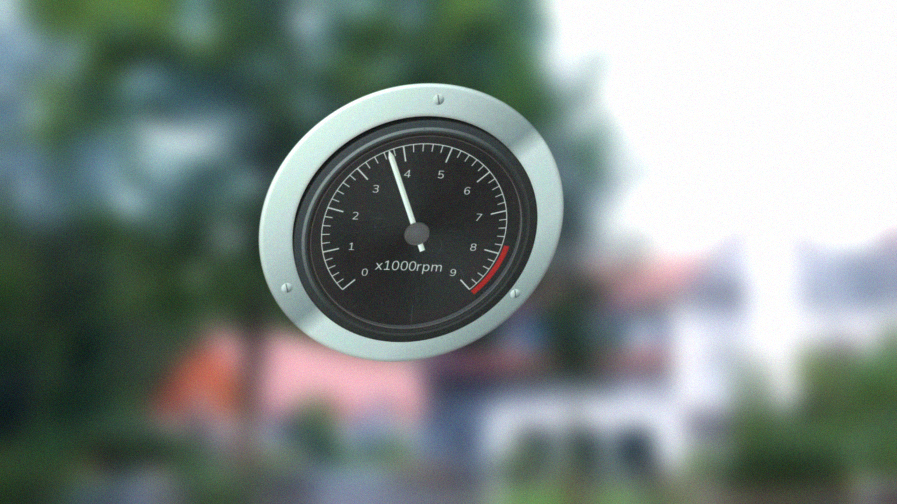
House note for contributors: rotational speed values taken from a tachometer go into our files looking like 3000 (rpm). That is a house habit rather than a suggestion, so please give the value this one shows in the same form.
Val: 3700 (rpm)
